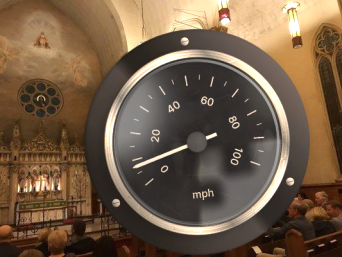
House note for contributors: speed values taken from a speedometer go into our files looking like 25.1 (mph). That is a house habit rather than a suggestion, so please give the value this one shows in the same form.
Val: 7.5 (mph)
